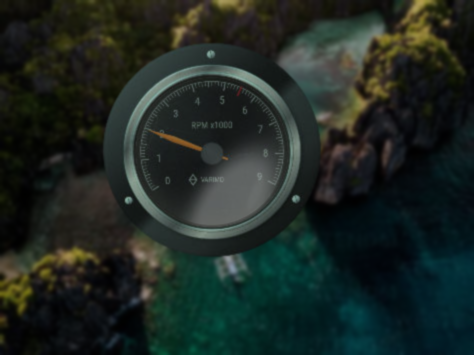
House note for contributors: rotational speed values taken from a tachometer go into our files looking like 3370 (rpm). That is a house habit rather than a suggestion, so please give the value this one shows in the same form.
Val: 2000 (rpm)
